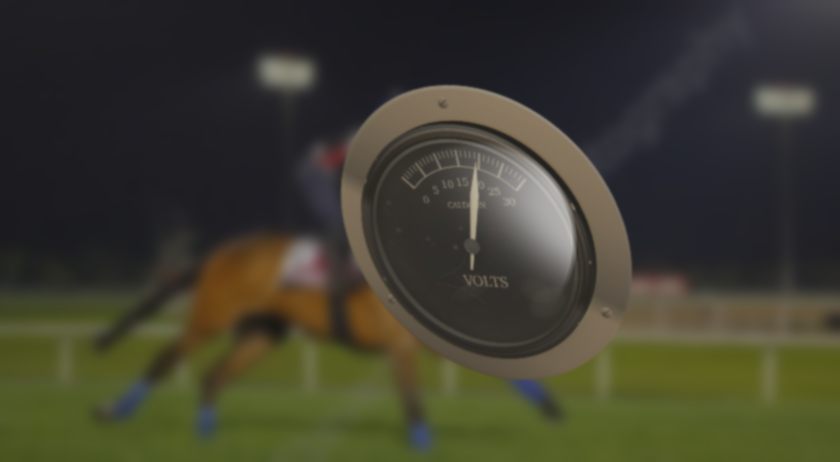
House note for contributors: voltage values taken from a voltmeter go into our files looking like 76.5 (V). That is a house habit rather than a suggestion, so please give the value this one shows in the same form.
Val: 20 (V)
